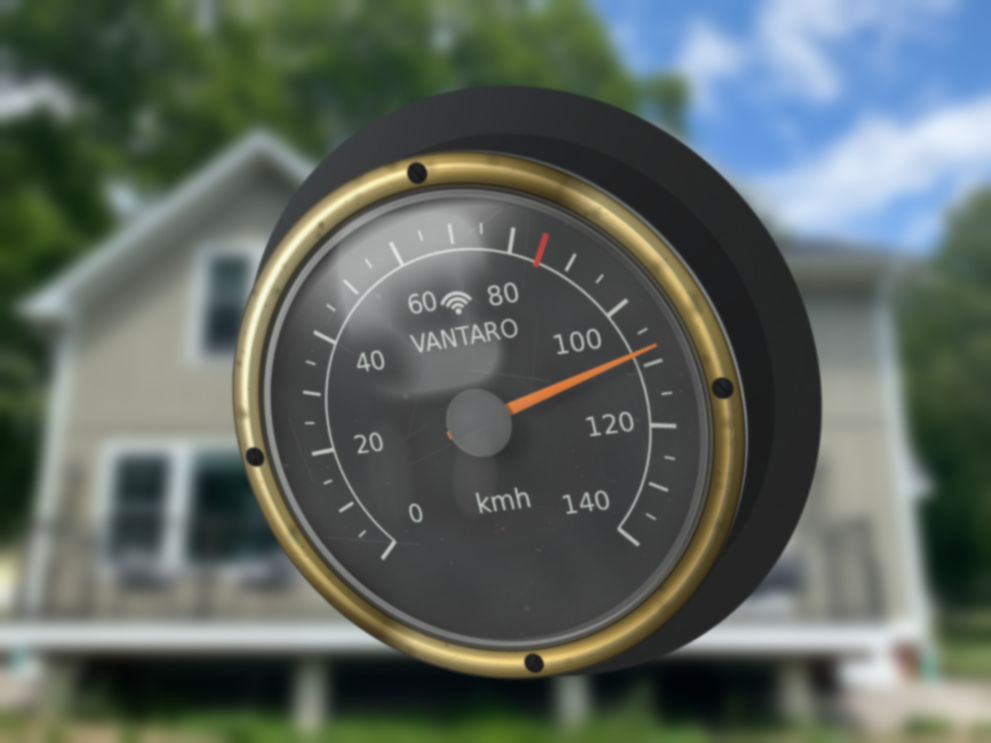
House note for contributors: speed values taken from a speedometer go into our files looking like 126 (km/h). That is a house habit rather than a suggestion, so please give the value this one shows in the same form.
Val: 107.5 (km/h)
